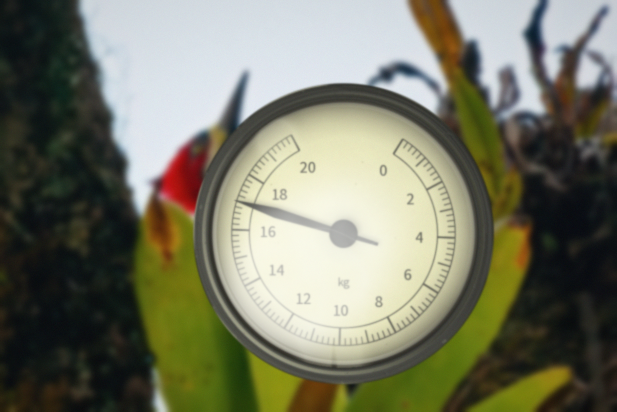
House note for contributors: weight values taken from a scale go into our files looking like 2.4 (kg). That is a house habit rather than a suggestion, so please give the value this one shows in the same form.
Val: 17 (kg)
